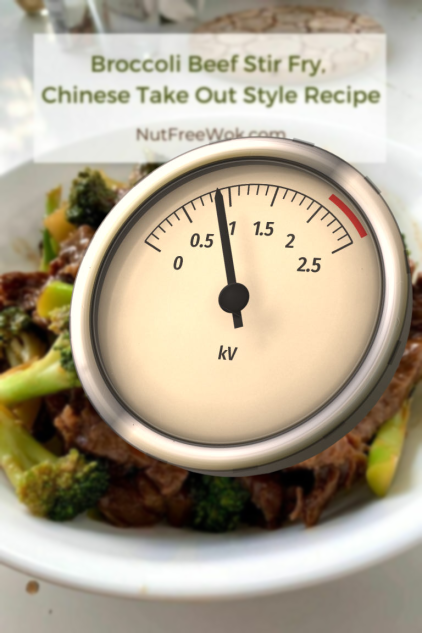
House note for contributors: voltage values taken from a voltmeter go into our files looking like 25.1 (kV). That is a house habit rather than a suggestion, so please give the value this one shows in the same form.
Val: 0.9 (kV)
